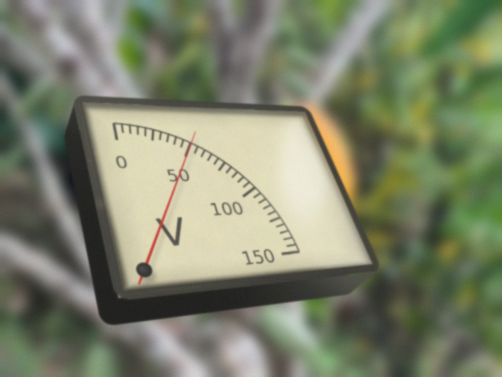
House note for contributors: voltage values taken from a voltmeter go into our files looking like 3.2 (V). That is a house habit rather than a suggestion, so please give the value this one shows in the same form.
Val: 50 (V)
